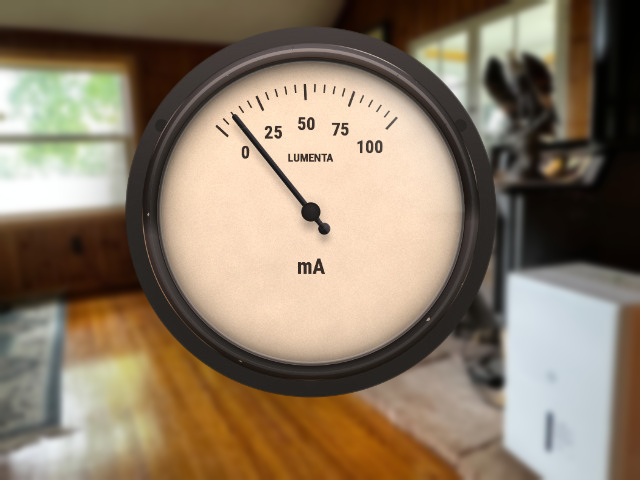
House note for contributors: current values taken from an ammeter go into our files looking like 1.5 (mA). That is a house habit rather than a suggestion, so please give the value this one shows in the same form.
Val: 10 (mA)
